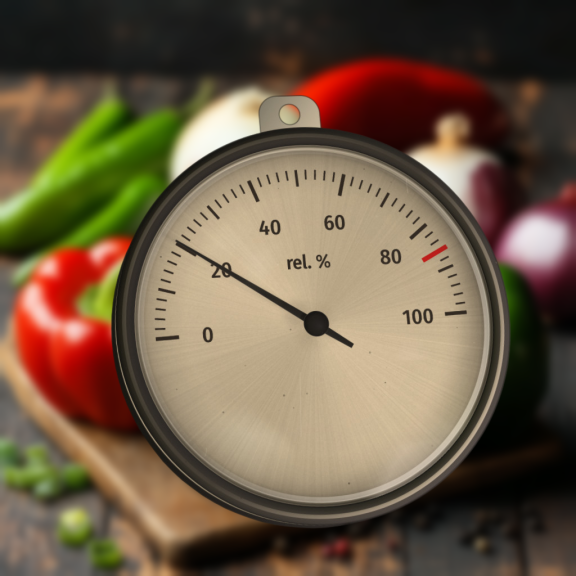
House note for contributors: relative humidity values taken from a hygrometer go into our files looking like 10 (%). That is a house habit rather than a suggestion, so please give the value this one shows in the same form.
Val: 20 (%)
